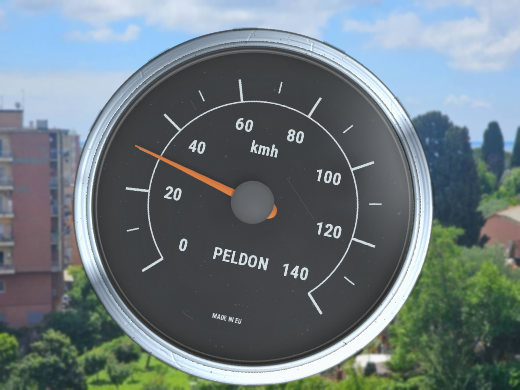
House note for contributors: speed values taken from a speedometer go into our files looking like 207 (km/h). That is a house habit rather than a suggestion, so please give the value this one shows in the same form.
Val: 30 (km/h)
